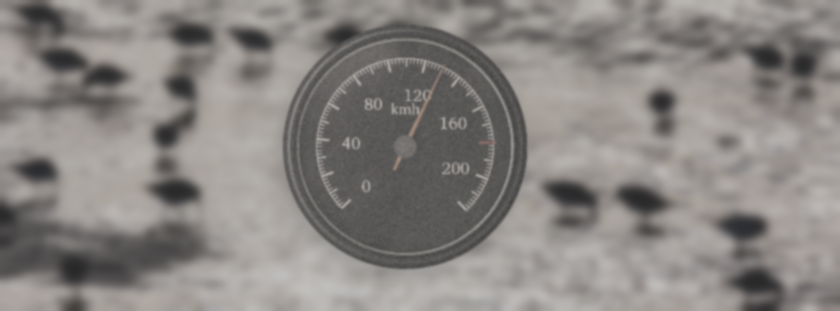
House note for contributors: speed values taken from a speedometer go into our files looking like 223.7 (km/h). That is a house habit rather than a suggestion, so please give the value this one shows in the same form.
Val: 130 (km/h)
